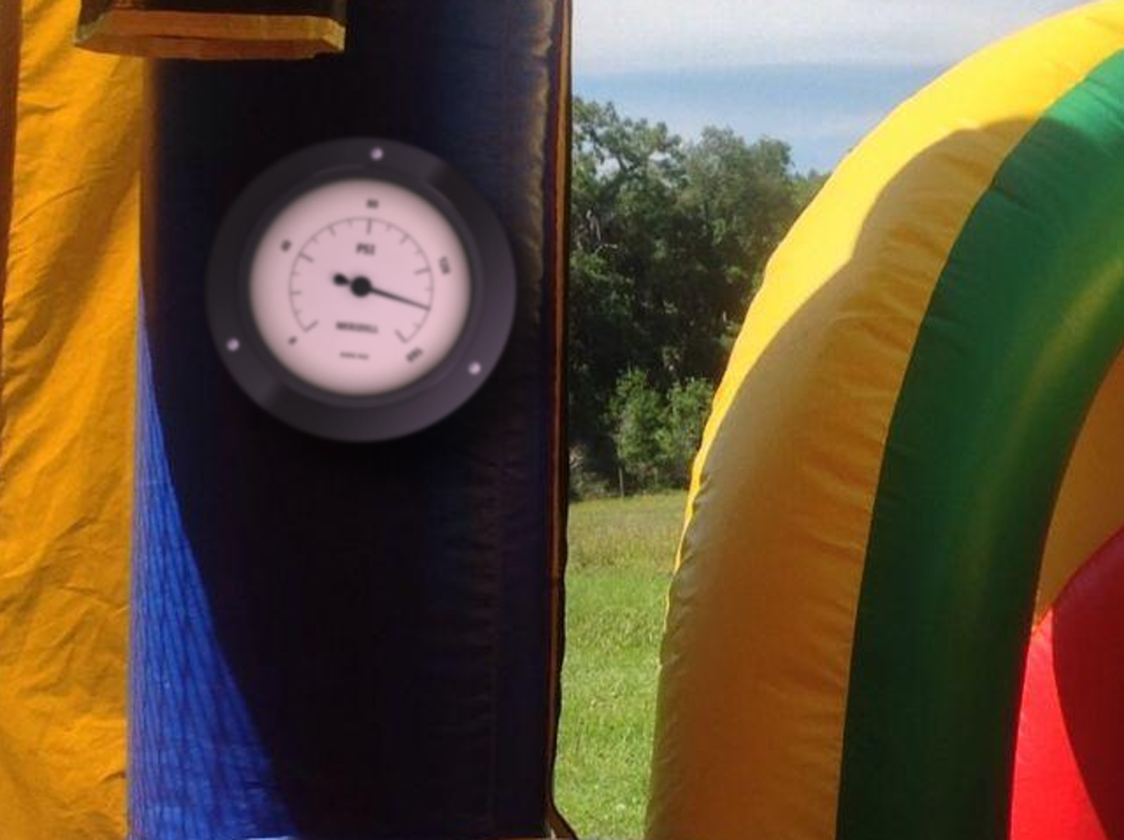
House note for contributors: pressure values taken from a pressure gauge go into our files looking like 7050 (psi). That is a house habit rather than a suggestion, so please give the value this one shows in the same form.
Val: 140 (psi)
